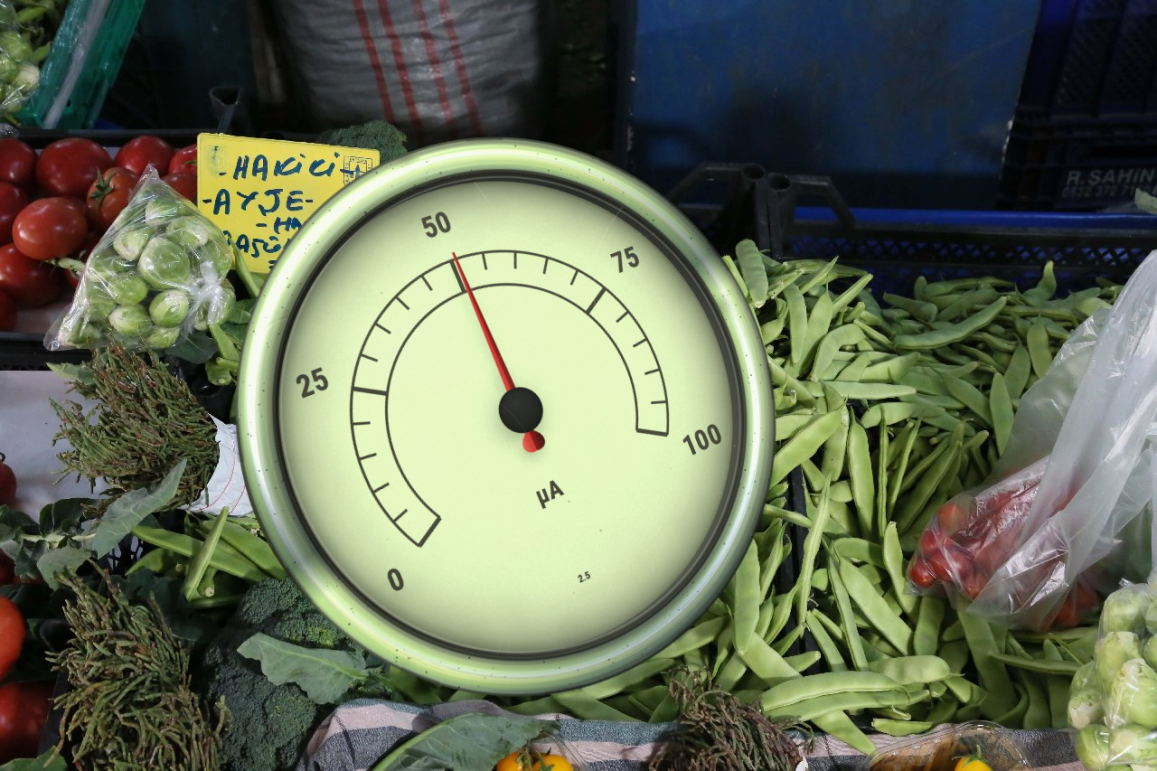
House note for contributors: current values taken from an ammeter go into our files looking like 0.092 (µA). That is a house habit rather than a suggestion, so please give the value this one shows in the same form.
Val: 50 (µA)
